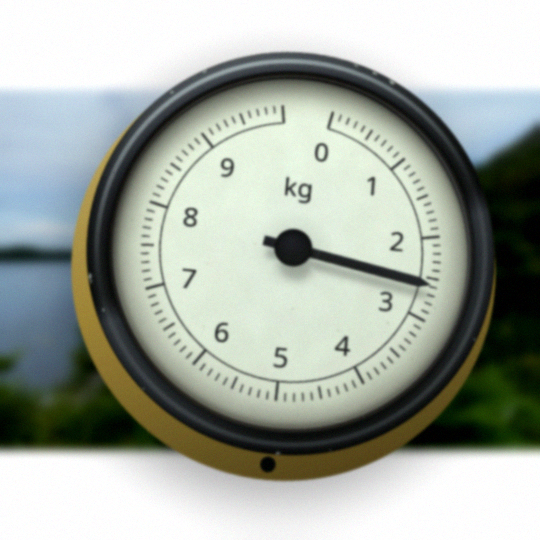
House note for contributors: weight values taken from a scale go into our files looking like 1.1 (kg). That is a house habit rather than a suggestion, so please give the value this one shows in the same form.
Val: 2.6 (kg)
